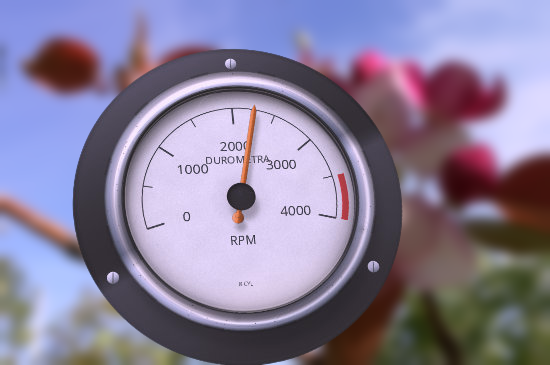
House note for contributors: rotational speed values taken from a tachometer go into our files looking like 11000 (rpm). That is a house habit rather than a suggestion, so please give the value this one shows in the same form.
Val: 2250 (rpm)
